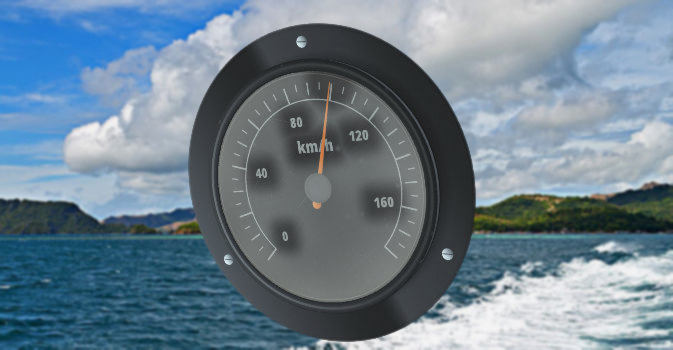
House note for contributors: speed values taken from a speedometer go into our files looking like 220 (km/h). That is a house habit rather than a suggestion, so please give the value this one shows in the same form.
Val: 100 (km/h)
